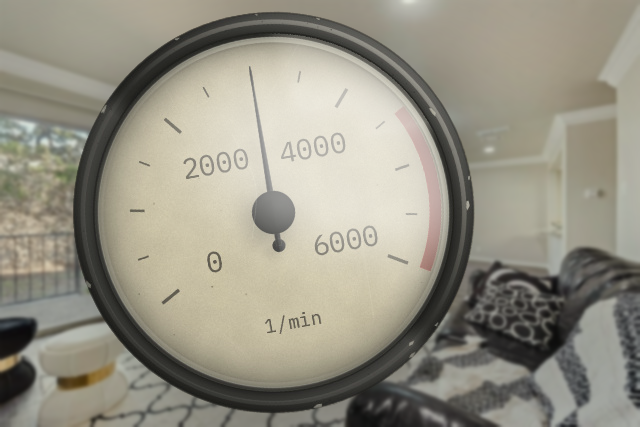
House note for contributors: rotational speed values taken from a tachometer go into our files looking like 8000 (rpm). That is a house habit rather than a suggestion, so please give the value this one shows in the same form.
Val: 3000 (rpm)
